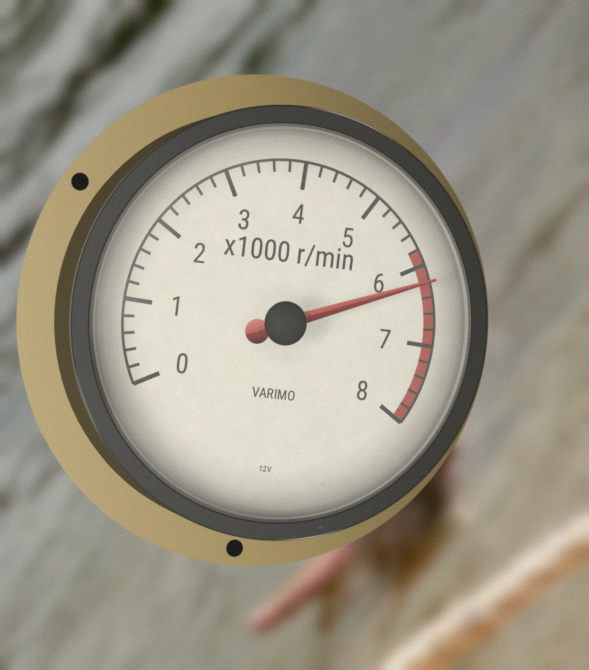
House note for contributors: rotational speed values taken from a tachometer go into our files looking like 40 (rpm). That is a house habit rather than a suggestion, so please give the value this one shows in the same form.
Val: 6200 (rpm)
